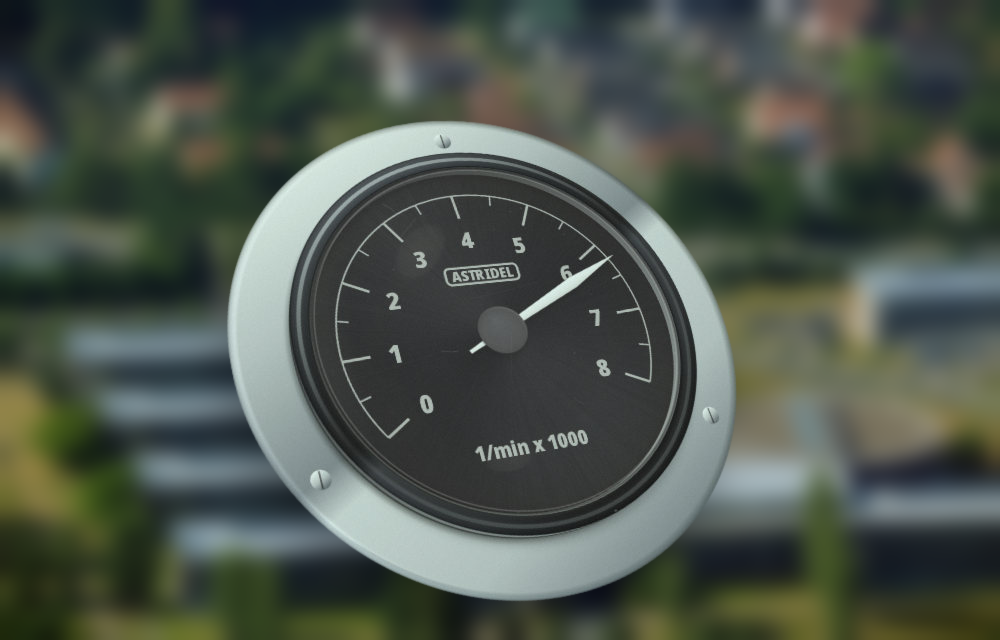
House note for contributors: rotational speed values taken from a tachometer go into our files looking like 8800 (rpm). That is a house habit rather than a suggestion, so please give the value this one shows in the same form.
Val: 6250 (rpm)
